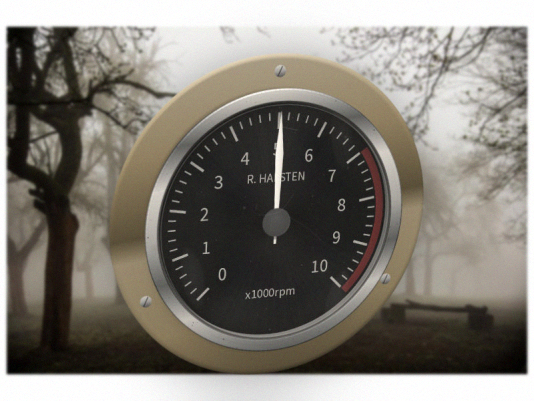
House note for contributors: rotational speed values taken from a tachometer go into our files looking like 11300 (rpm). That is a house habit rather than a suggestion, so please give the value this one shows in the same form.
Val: 5000 (rpm)
